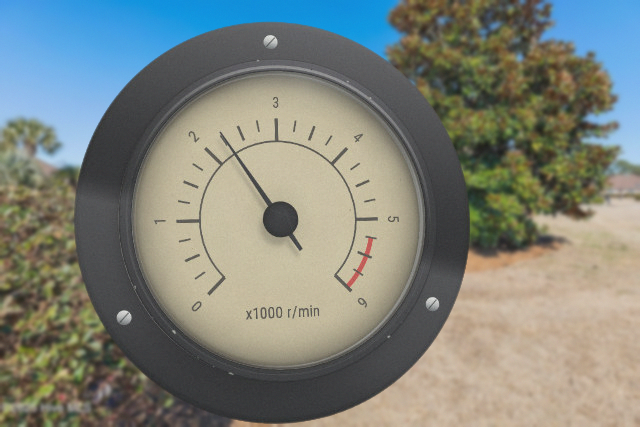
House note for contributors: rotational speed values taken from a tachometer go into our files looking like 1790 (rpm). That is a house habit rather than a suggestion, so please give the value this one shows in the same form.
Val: 2250 (rpm)
